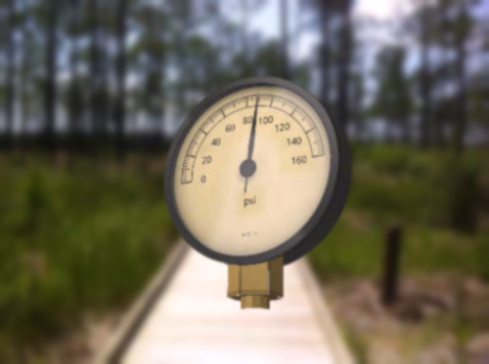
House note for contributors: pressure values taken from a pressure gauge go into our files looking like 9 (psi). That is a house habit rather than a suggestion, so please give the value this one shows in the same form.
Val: 90 (psi)
